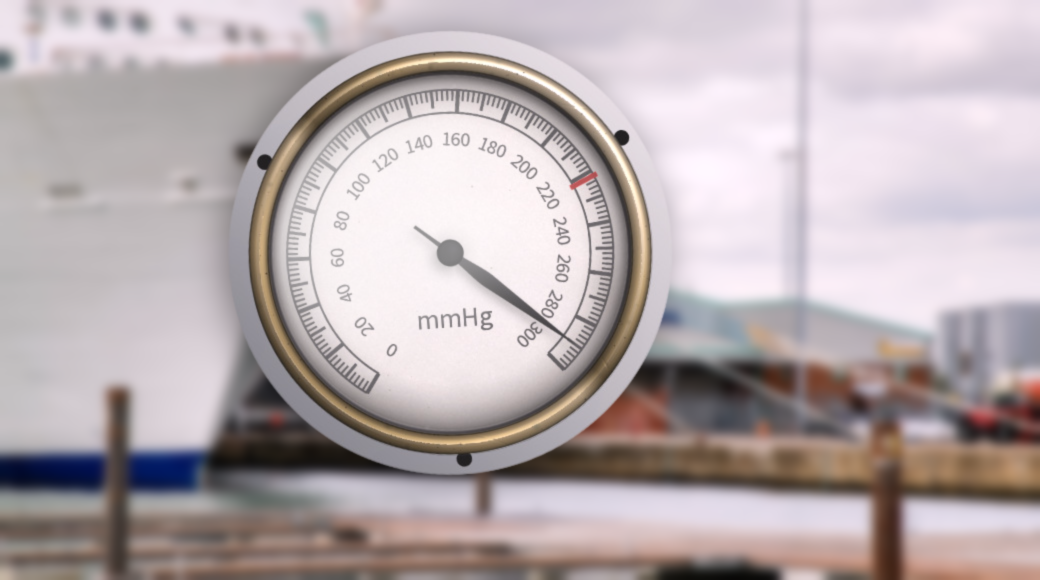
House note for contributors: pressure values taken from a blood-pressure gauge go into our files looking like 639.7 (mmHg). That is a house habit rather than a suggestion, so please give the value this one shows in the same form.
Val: 290 (mmHg)
